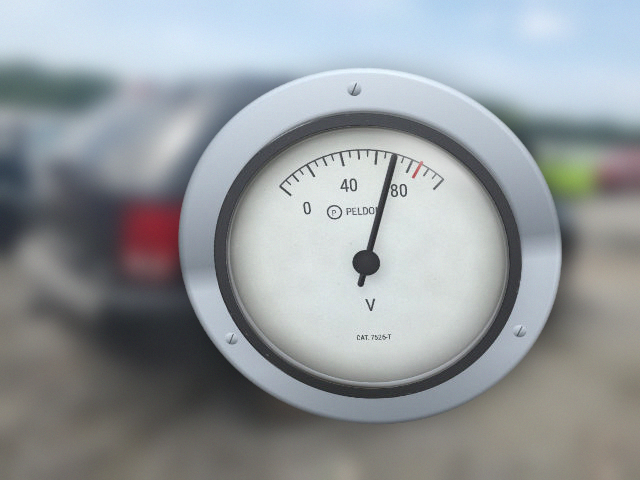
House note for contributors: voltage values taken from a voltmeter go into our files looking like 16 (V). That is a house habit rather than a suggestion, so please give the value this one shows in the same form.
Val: 70 (V)
